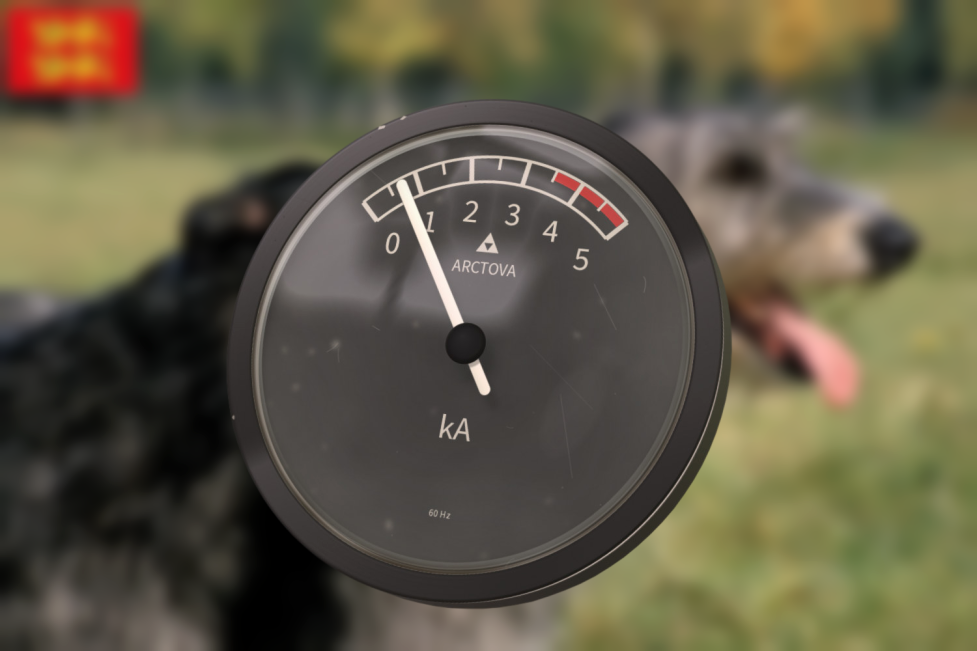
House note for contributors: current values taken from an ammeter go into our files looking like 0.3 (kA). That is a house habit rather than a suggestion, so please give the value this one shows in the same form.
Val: 0.75 (kA)
